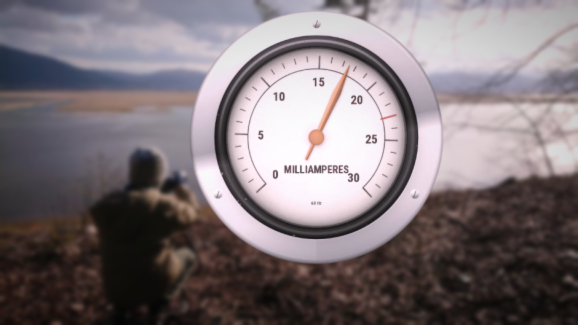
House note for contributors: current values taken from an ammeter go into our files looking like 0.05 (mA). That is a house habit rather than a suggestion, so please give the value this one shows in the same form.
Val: 17.5 (mA)
